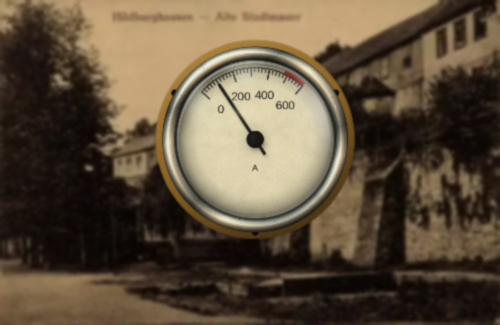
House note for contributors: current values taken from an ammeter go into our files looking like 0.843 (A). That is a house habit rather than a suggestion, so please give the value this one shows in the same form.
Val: 100 (A)
